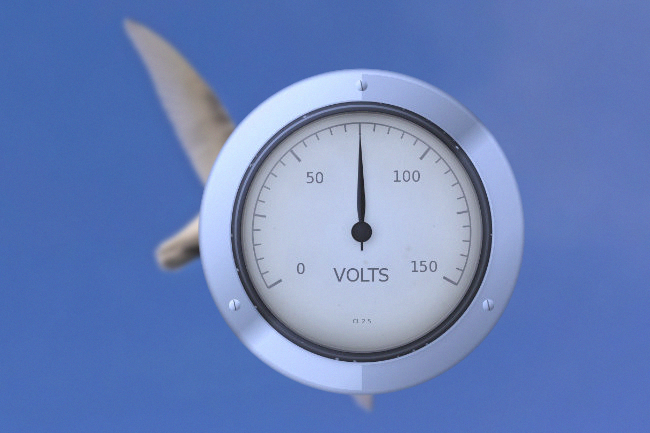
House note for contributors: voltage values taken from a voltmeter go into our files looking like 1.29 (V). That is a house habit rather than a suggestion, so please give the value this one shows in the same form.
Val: 75 (V)
